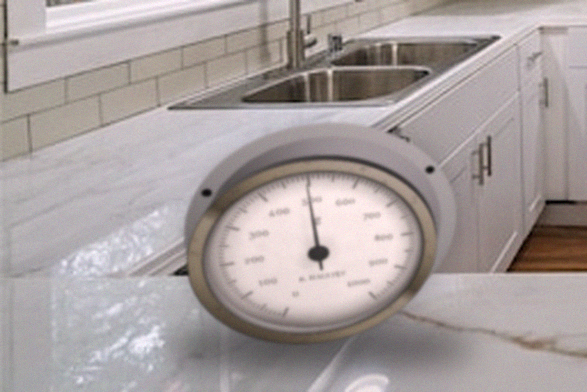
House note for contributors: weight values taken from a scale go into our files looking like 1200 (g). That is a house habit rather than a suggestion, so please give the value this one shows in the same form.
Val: 500 (g)
